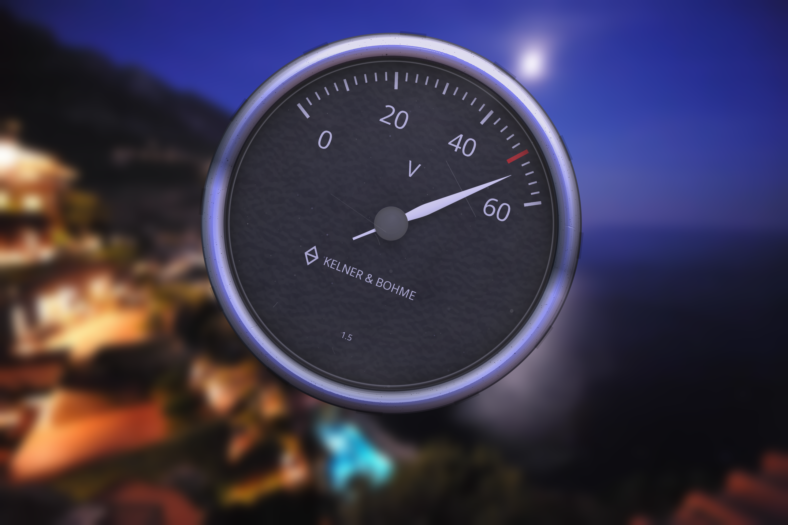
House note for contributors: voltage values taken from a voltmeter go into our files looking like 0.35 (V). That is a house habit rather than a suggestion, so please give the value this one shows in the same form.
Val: 53 (V)
